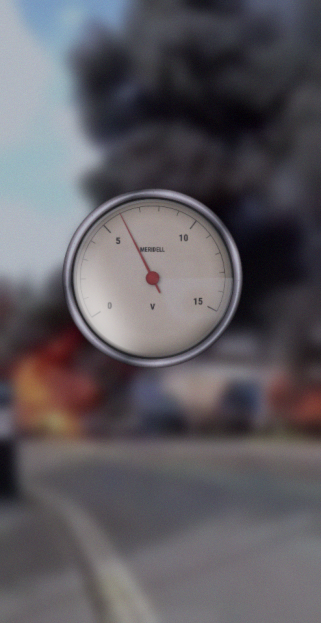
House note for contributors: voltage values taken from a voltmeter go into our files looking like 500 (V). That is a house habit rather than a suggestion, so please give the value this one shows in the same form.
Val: 6 (V)
